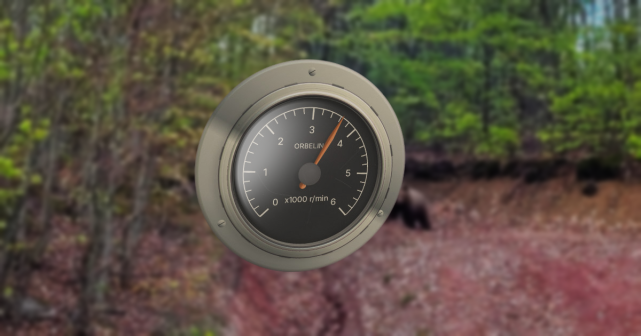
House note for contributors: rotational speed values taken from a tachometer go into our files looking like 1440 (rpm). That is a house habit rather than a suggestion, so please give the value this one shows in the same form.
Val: 3600 (rpm)
